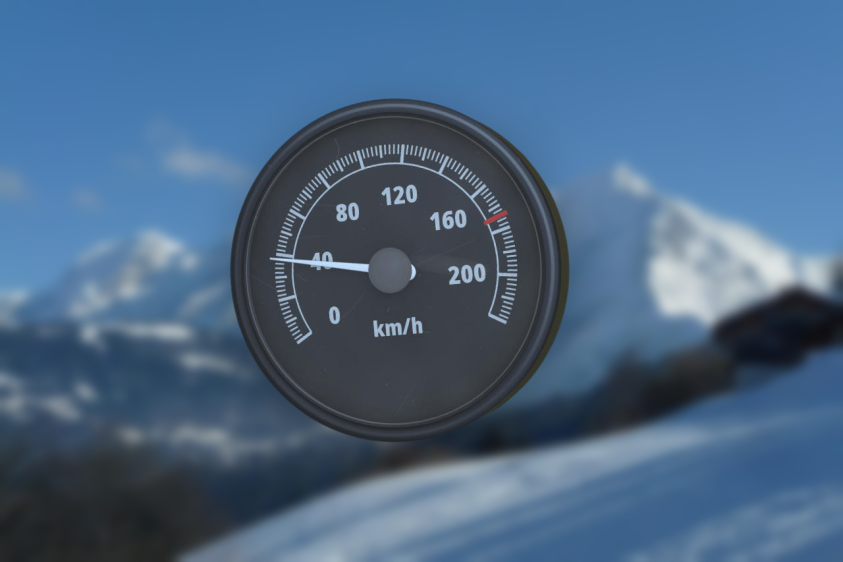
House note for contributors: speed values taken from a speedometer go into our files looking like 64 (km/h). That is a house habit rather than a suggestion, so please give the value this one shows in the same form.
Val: 38 (km/h)
